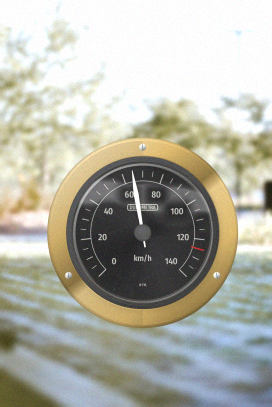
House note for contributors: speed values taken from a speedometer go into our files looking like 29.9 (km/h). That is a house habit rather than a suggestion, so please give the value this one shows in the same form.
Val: 65 (km/h)
